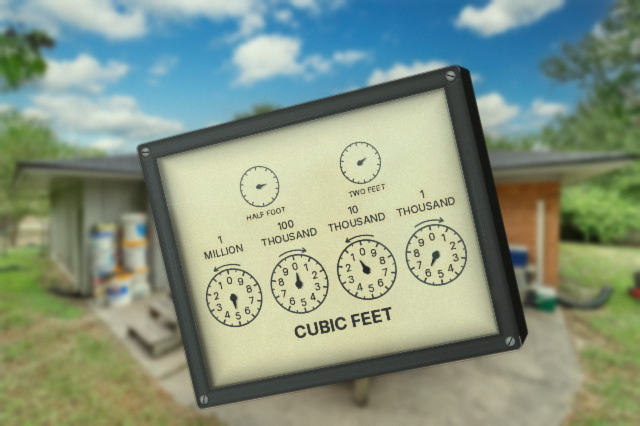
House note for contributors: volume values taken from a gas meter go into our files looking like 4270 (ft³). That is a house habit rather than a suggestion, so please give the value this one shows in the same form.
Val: 500600 (ft³)
